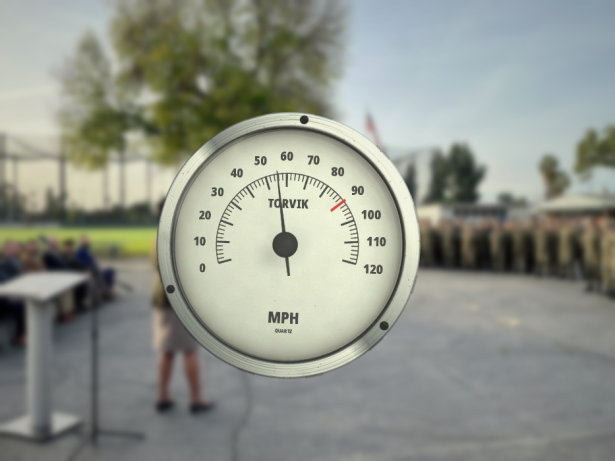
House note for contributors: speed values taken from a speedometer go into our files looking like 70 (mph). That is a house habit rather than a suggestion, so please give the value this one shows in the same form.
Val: 56 (mph)
